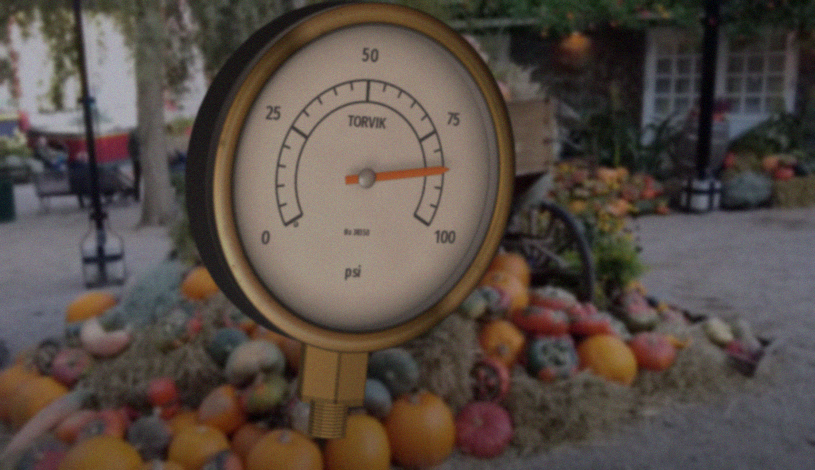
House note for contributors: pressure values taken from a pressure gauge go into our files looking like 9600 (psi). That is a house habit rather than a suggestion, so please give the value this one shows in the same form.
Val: 85 (psi)
